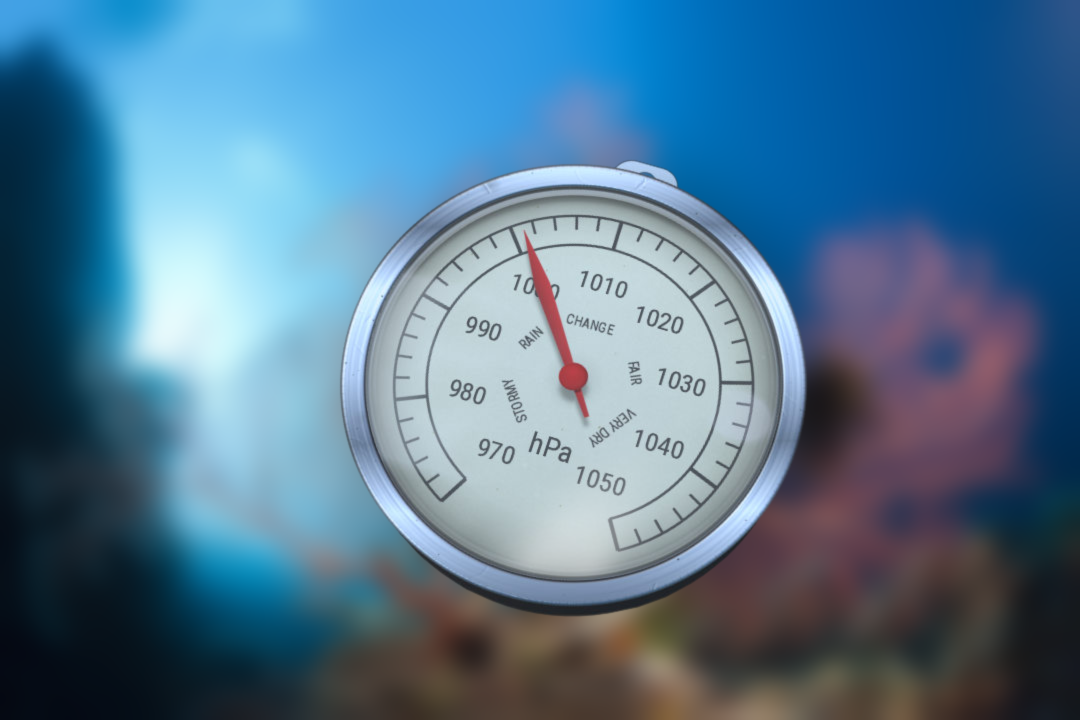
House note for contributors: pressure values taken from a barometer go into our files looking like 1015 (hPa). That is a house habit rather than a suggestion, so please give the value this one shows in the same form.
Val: 1001 (hPa)
